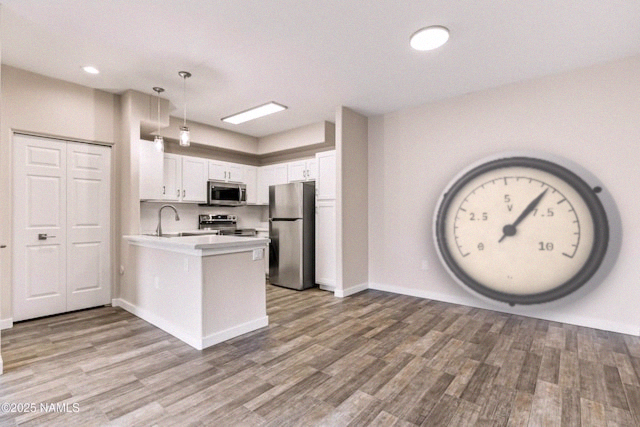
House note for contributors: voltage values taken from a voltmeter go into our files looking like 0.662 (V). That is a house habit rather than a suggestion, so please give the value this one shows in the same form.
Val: 6.75 (V)
